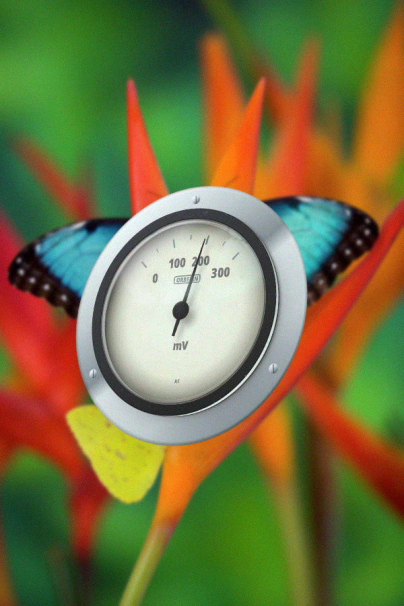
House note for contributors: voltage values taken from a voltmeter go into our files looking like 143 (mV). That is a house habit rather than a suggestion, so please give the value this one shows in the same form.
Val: 200 (mV)
